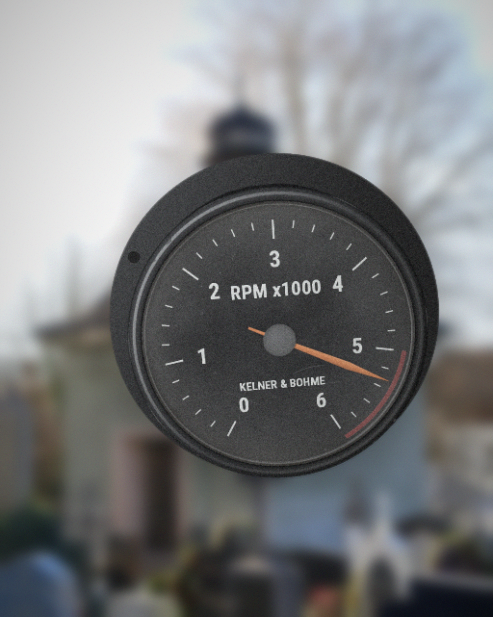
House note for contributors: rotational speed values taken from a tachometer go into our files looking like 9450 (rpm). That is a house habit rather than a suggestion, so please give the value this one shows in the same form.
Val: 5300 (rpm)
